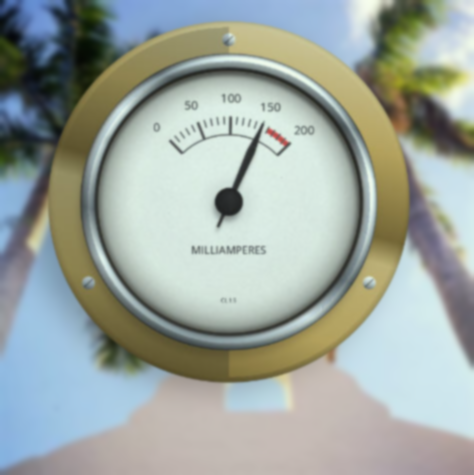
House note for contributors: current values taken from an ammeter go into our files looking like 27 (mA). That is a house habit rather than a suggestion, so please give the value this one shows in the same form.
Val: 150 (mA)
